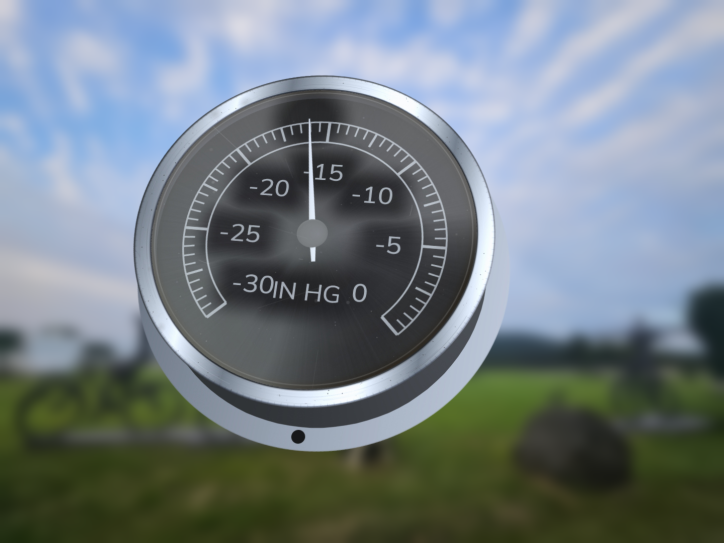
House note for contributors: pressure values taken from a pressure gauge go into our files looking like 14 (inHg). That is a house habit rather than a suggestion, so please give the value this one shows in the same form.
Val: -16 (inHg)
